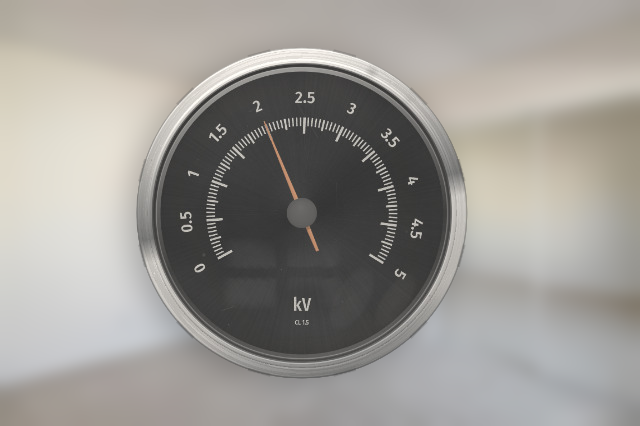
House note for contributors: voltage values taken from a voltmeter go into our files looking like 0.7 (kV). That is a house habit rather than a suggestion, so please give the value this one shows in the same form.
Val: 2 (kV)
